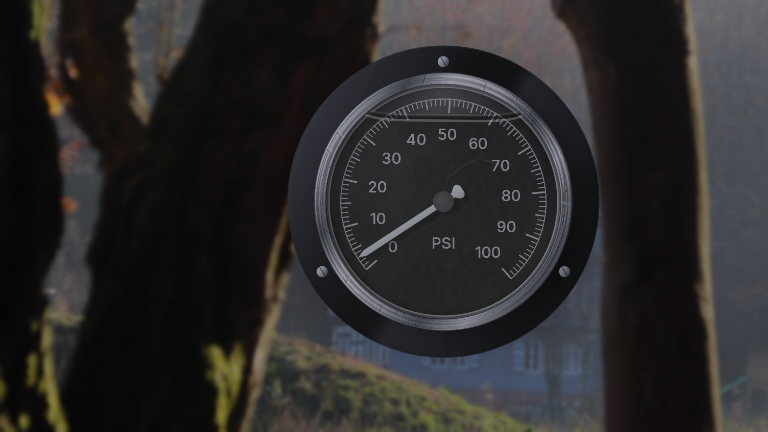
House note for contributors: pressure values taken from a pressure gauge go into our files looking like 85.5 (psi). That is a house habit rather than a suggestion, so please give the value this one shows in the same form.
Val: 3 (psi)
